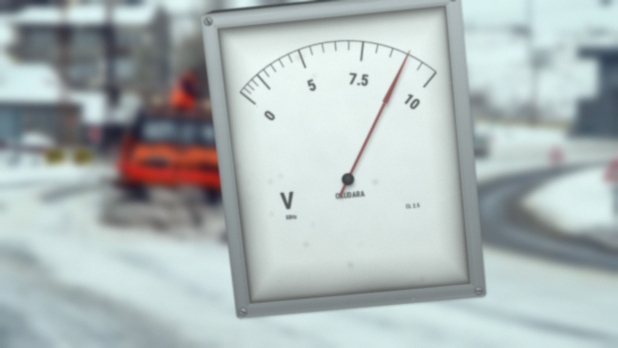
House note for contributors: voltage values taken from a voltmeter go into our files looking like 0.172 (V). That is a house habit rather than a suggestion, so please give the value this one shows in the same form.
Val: 9 (V)
